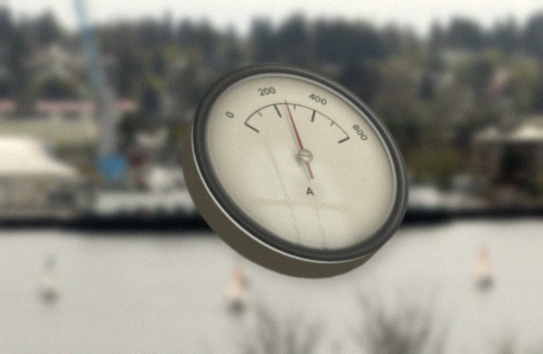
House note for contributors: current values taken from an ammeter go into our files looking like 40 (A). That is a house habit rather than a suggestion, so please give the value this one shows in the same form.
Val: 250 (A)
